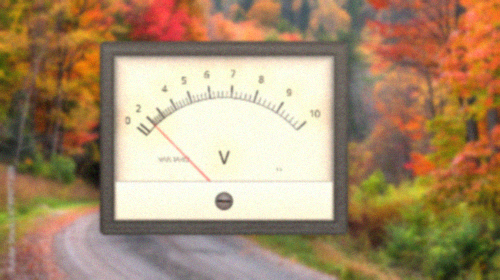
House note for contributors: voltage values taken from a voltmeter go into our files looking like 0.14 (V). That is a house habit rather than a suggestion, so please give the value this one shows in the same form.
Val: 2 (V)
